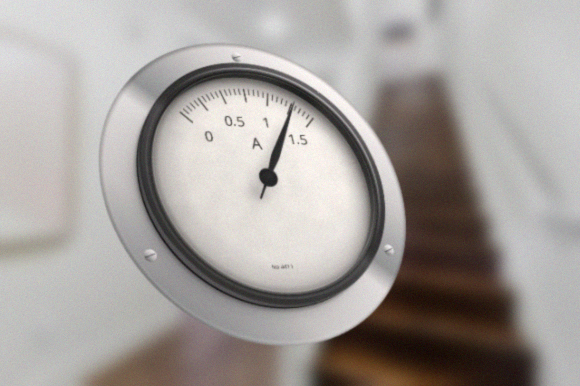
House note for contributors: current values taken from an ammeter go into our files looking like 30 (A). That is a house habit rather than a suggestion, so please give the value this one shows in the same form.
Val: 1.25 (A)
